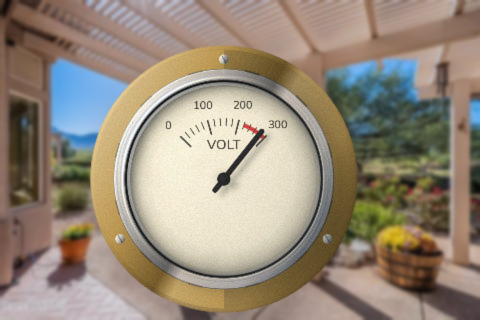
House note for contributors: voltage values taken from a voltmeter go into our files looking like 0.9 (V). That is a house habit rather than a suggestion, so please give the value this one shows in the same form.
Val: 280 (V)
